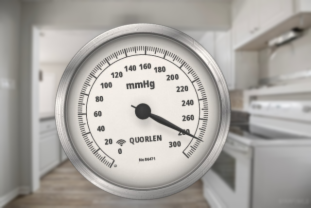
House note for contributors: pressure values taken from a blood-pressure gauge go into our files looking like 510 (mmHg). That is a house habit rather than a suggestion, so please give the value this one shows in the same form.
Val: 280 (mmHg)
